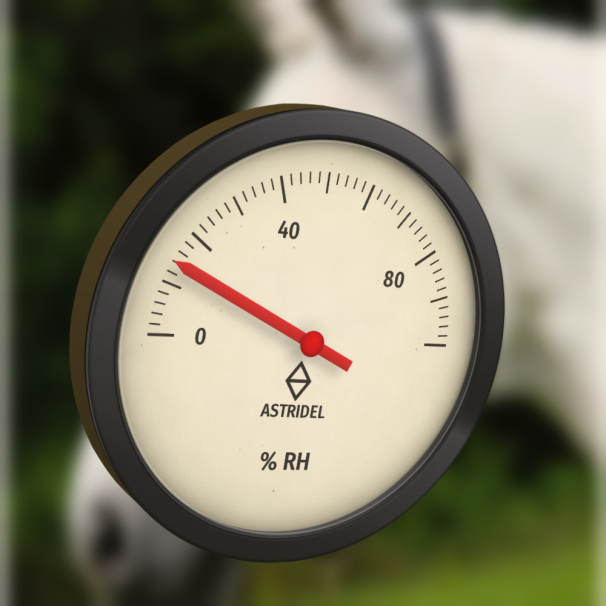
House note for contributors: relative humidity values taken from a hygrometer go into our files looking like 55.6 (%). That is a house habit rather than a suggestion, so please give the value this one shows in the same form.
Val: 14 (%)
